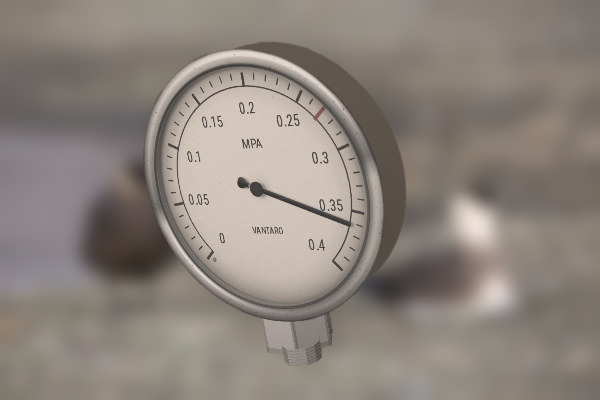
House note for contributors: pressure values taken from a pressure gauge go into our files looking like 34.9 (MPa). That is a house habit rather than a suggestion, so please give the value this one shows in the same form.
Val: 0.36 (MPa)
